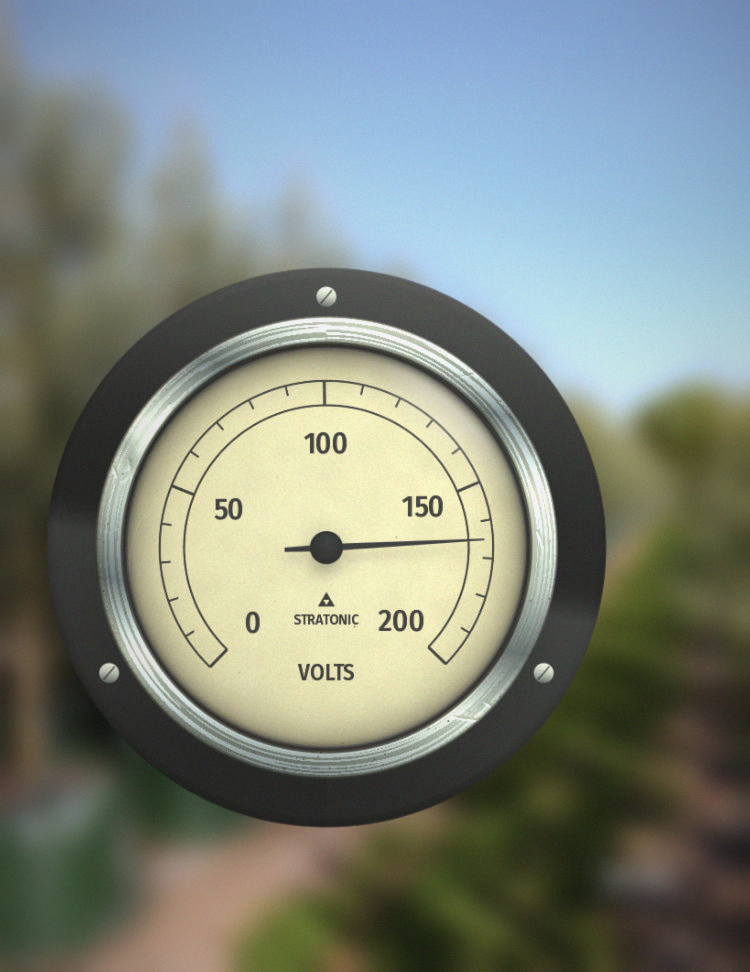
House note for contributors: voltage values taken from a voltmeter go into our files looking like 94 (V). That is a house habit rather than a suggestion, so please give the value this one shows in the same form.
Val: 165 (V)
